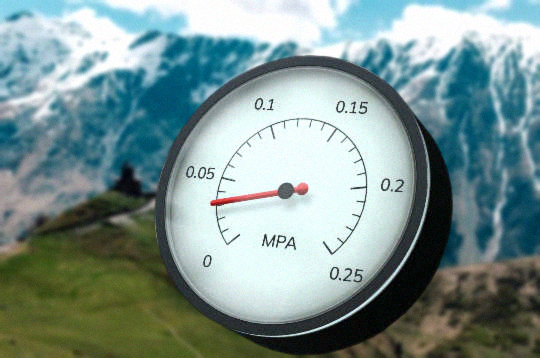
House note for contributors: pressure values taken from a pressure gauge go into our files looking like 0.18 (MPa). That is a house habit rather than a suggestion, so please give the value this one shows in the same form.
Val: 0.03 (MPa)
